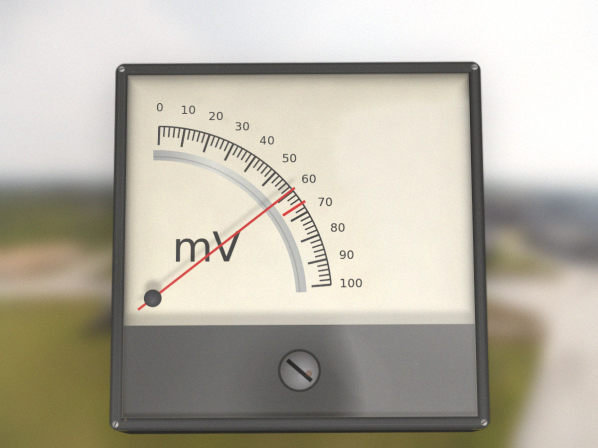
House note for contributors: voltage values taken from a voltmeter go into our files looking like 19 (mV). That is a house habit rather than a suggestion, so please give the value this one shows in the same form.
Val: 60 (mV)
